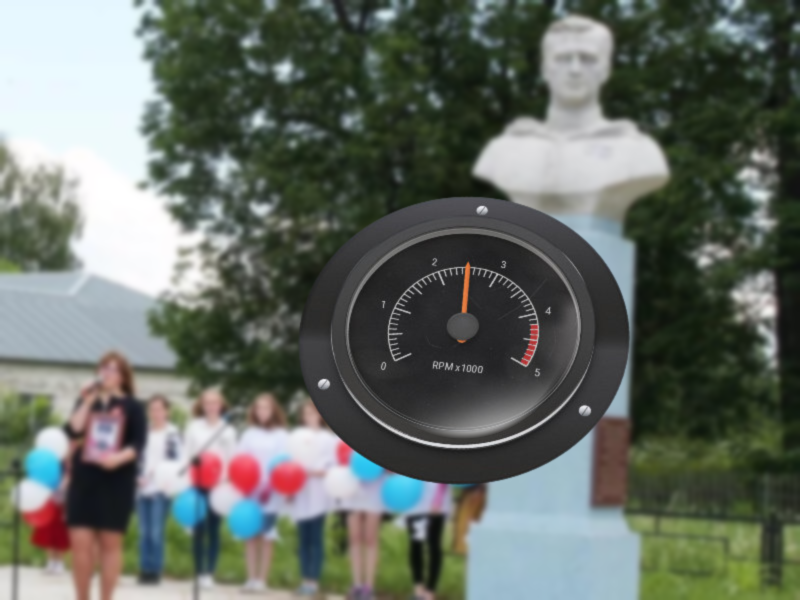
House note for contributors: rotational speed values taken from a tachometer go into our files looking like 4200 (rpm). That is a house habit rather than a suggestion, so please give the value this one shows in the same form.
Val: 2500 (rpm)
